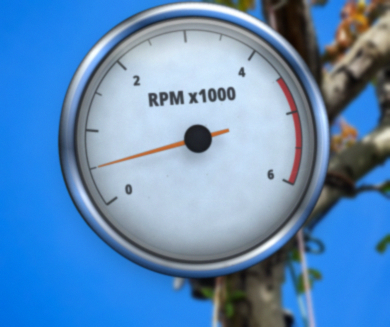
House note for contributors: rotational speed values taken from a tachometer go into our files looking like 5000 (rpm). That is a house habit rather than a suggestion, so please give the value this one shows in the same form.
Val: 500 (rpm)
